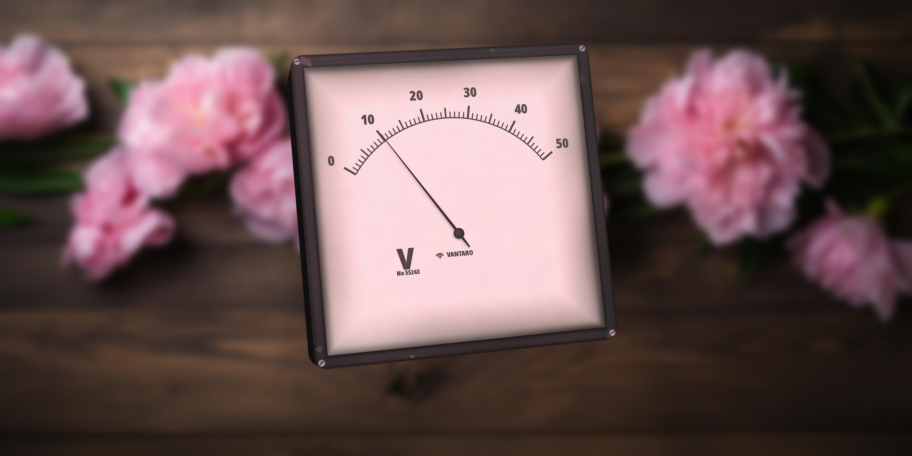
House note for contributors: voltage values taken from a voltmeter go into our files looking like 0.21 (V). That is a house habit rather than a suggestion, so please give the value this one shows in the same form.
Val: 10 (V)
